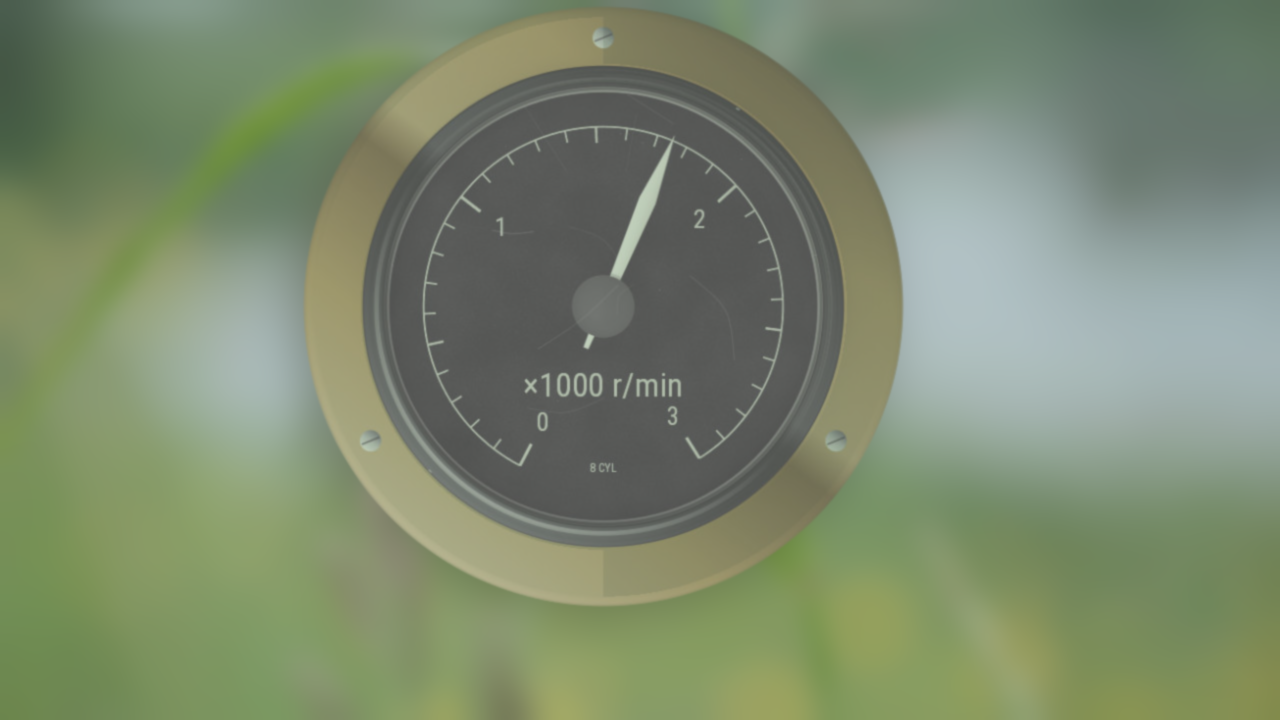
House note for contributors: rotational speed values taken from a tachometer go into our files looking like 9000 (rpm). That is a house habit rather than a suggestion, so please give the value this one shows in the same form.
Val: 1750 (rpm)
